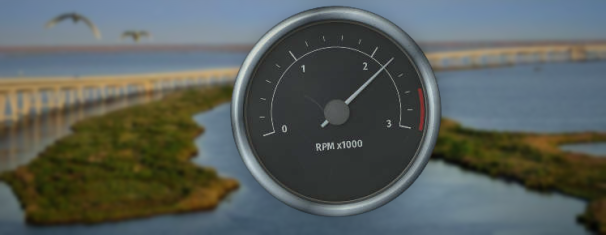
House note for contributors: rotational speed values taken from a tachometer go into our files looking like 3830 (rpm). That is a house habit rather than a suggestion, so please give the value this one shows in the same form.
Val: 2200 (rpm)
